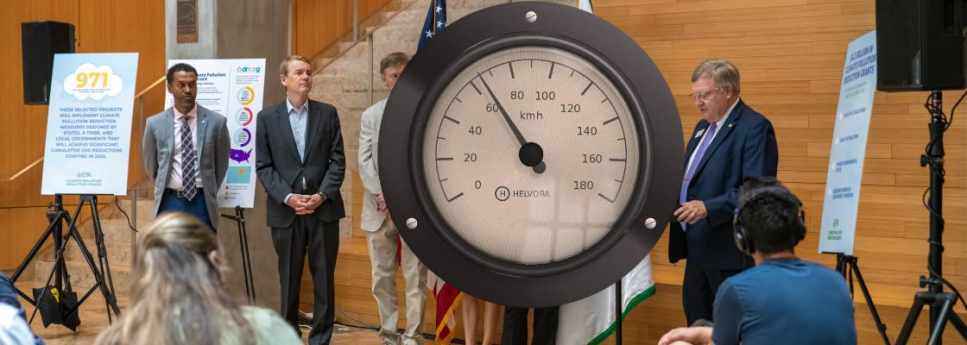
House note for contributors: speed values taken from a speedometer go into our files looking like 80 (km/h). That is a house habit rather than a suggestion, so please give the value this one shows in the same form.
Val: 65 (km/h)
